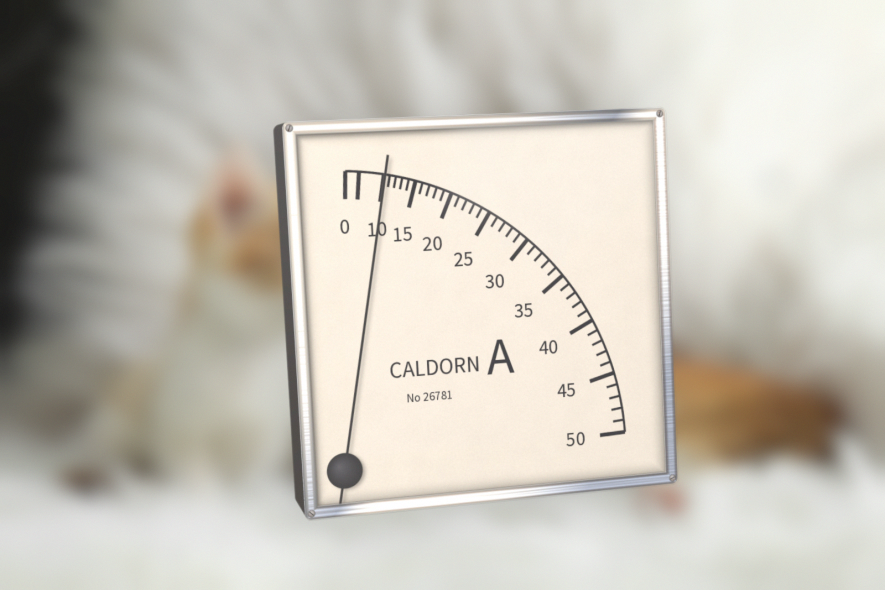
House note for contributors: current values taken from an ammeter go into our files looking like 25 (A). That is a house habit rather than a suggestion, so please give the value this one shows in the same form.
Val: 10 (A)
